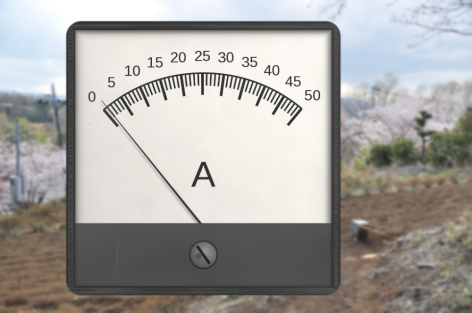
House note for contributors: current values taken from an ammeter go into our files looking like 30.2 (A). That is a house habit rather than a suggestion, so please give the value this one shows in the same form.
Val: 1 (A)
